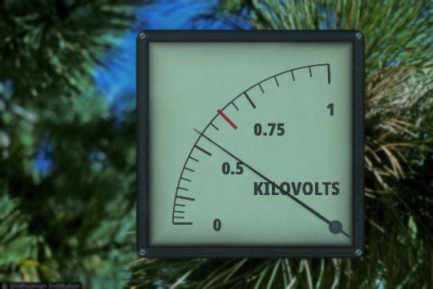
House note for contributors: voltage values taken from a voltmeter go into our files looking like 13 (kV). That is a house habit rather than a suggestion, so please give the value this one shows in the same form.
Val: 0.55 (kV)
